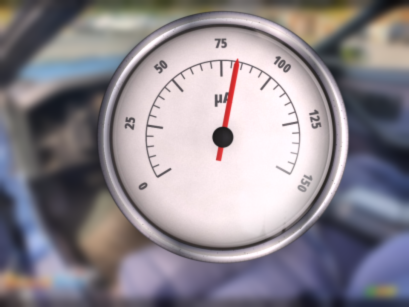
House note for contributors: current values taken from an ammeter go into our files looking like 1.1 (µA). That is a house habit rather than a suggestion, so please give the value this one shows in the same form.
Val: 82.5 (µA)
